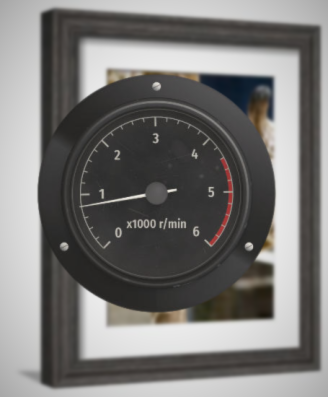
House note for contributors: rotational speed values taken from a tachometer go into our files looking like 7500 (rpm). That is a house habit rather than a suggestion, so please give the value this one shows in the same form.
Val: 800 (rpm)
